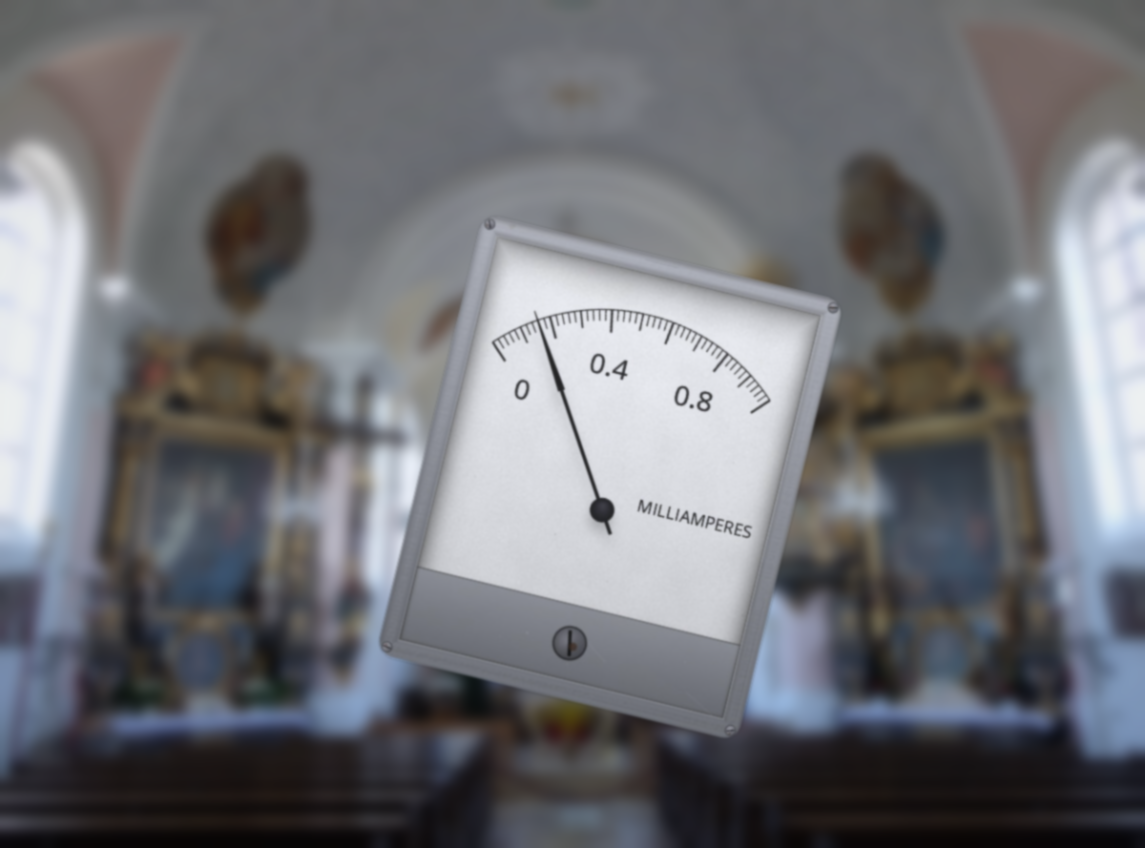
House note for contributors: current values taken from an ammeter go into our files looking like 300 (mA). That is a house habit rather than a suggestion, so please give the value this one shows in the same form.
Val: 0.16 (mA)
